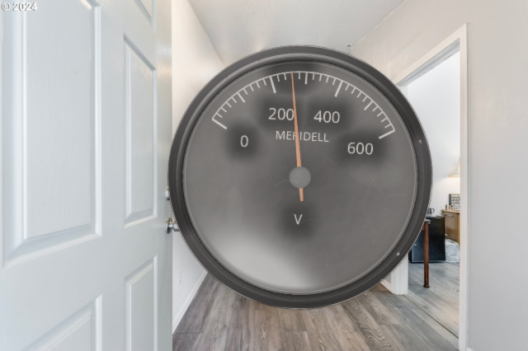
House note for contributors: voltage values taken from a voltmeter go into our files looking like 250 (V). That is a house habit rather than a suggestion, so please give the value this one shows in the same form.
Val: 260 (V)
